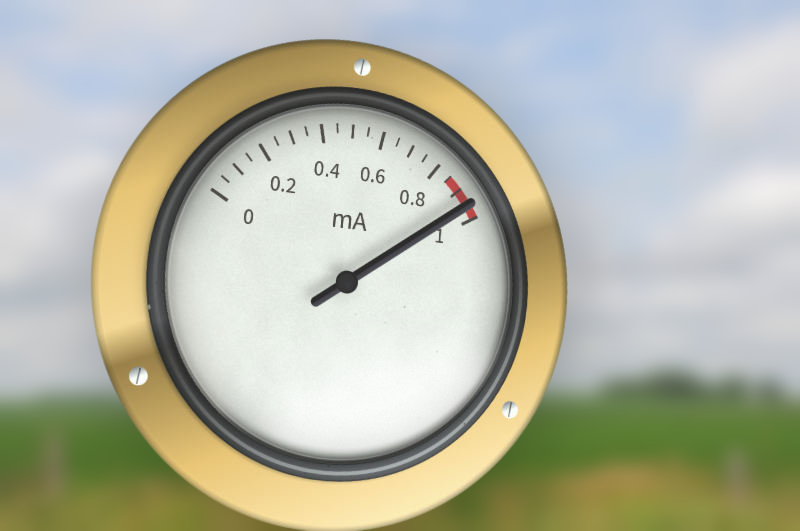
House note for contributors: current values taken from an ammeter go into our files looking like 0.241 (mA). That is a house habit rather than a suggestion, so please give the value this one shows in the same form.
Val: 0.95 (mA)
